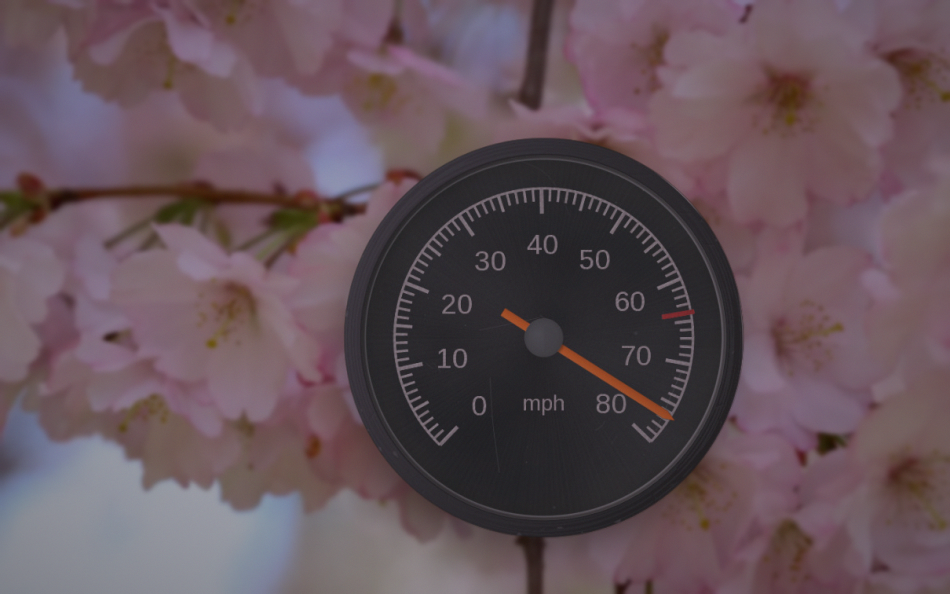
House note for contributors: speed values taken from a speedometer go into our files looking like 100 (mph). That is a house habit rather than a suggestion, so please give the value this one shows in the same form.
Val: 76.5 (mph)
